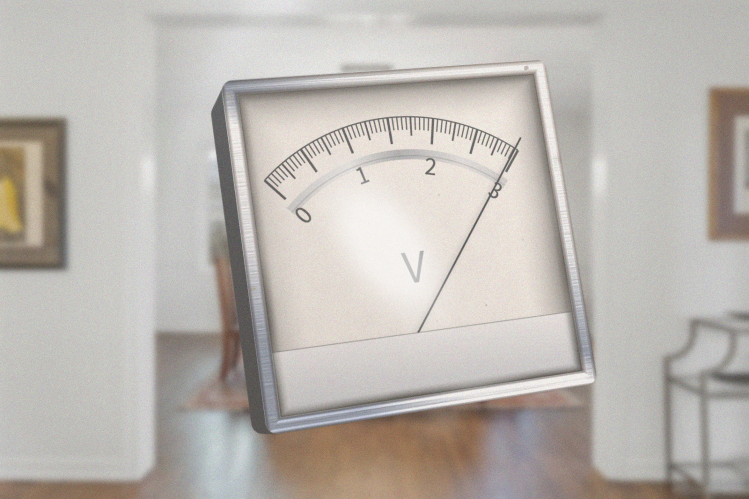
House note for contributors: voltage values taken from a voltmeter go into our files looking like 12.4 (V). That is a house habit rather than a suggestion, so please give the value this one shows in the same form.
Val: 2.95 (V)
